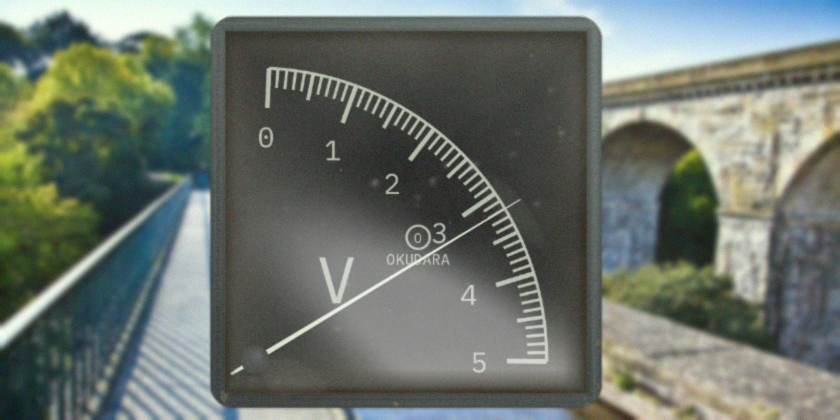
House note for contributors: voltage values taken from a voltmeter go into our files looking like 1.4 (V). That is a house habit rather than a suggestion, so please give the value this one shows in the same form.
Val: 3.2 (V)
